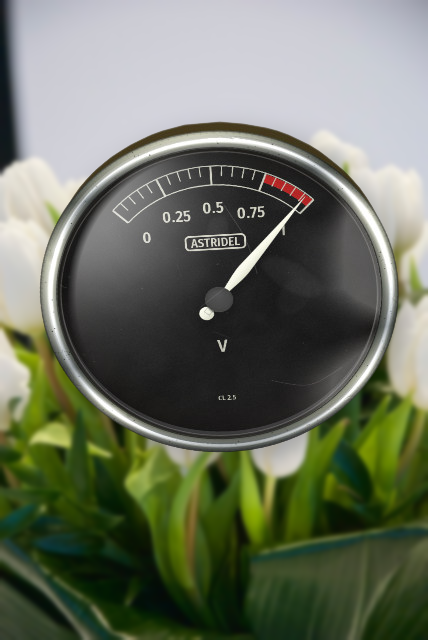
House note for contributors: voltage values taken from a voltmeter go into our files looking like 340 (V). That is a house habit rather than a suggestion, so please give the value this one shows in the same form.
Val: 0.95 (V)
